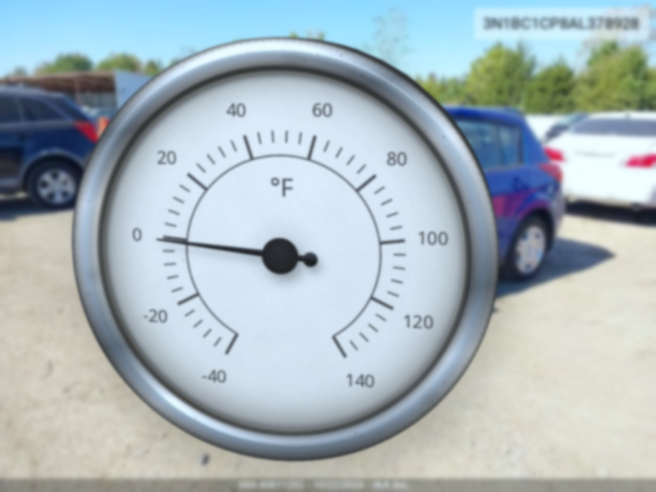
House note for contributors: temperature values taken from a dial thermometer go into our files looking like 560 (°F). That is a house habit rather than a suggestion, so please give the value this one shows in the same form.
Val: 0 (°F)
